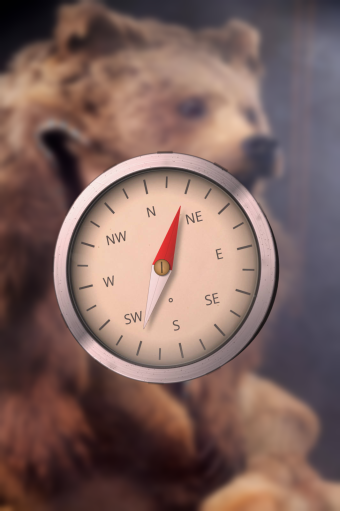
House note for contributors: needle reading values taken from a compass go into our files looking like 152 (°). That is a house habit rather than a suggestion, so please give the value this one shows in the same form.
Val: 30 (°)
